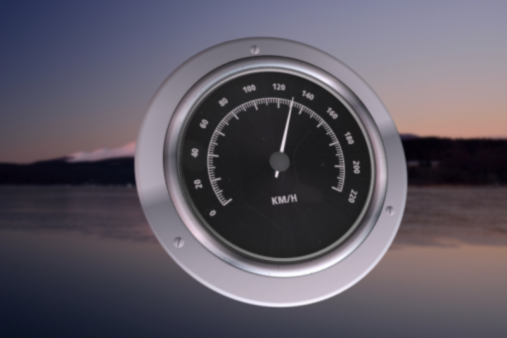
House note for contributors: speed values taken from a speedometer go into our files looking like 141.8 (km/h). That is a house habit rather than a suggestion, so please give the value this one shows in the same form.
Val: 130 (km/h)
